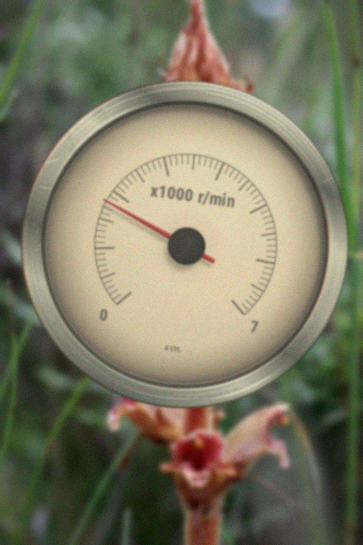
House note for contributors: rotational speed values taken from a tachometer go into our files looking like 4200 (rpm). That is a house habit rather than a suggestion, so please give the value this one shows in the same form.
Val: 1800 (rpm)
